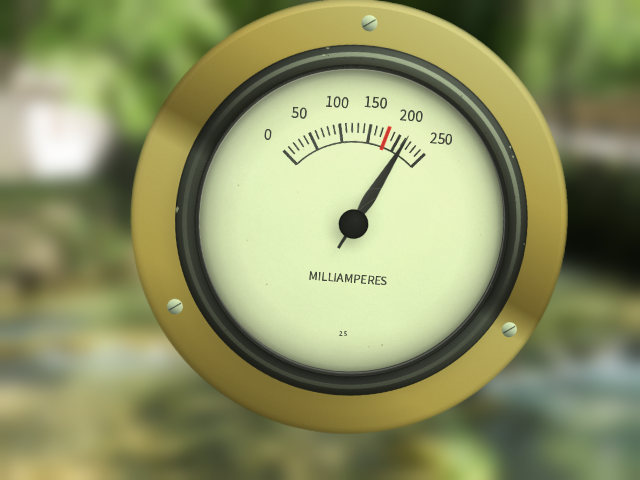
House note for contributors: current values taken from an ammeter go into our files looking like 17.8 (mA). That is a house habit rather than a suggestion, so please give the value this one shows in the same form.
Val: 210 (mA)
